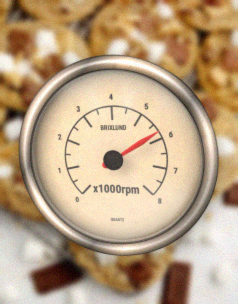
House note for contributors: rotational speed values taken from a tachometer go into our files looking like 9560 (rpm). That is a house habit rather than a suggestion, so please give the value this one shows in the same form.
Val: 5750 (rpm)
